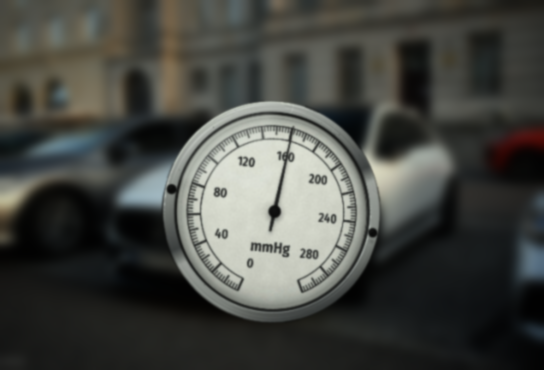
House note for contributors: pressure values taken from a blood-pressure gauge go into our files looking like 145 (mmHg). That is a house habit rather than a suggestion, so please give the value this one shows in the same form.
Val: 160 (mmHg)
